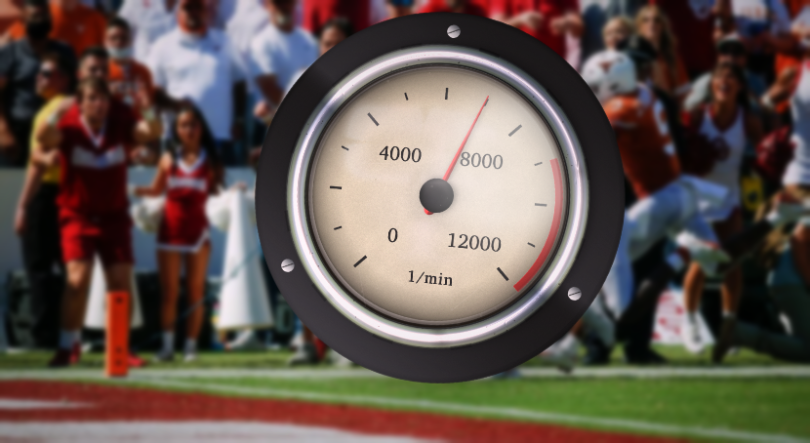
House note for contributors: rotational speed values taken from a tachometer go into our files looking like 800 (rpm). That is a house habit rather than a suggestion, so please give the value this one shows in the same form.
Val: 7000 (rpm)
